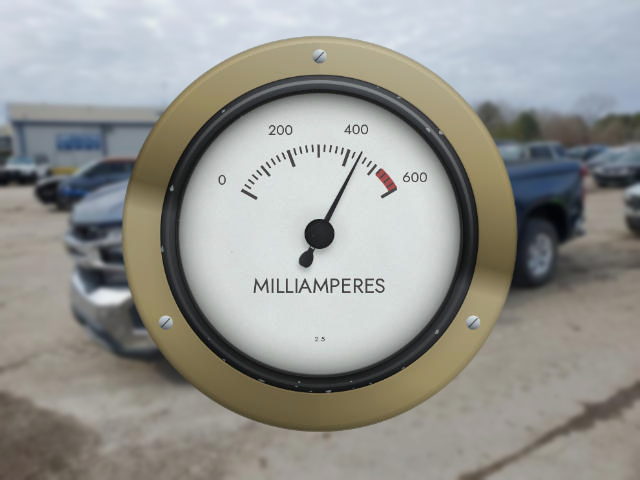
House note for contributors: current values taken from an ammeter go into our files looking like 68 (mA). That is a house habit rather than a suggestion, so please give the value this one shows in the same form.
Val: 440 (mA)
